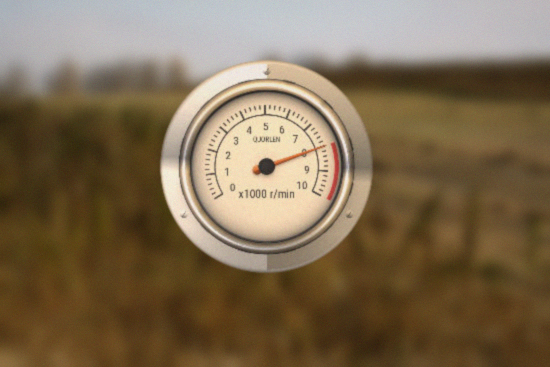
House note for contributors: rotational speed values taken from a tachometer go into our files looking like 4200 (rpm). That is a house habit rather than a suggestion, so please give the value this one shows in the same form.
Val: 8000 (rpm)
